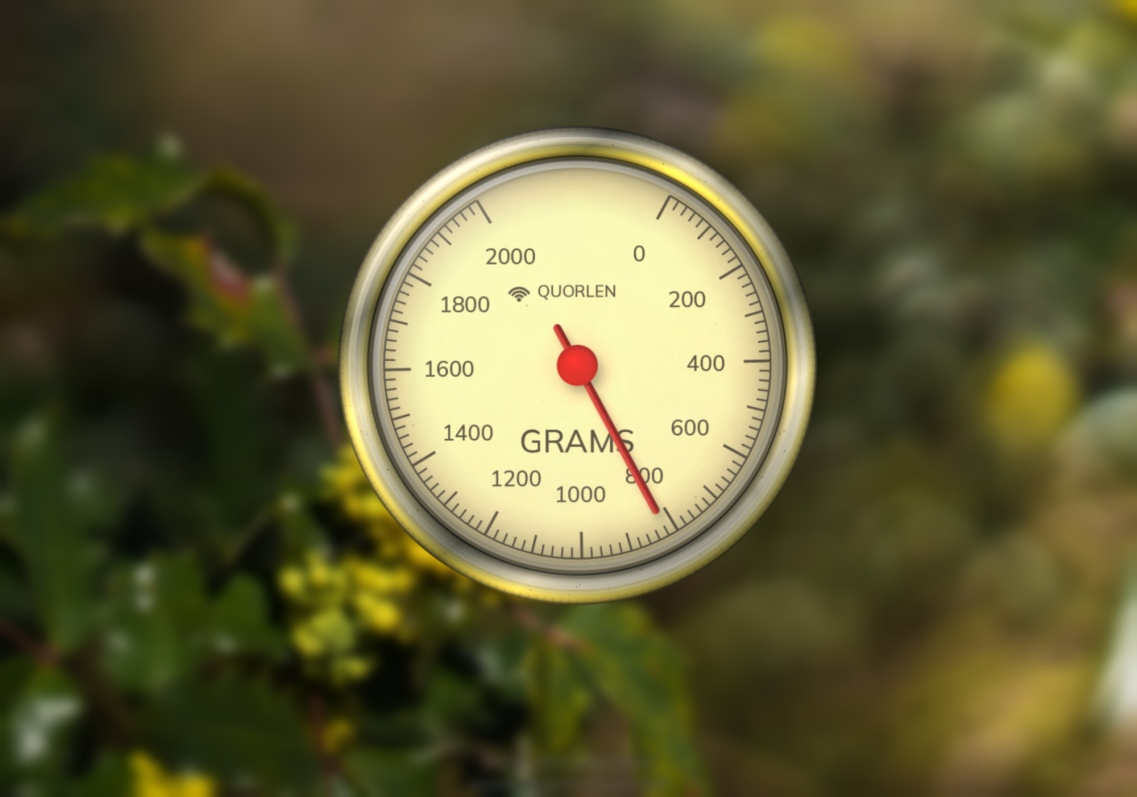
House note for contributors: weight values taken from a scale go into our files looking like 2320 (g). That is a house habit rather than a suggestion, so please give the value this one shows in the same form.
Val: 820 (g)
